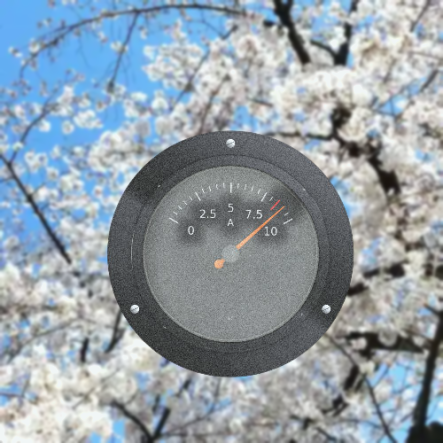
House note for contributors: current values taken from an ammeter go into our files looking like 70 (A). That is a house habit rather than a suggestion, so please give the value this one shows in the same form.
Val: 9 (A)
